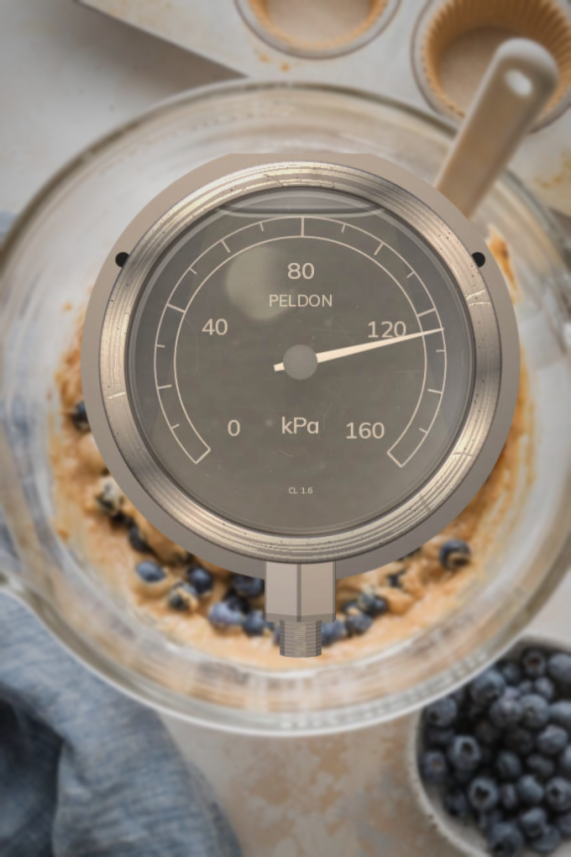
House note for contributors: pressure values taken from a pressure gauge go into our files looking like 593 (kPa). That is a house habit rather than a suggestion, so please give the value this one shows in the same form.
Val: 125 (kPa)
